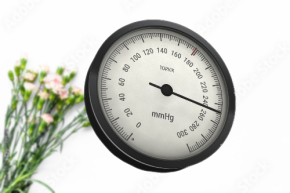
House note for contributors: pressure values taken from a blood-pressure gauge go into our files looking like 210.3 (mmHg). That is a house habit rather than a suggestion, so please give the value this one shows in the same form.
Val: 250 (mmHg)
